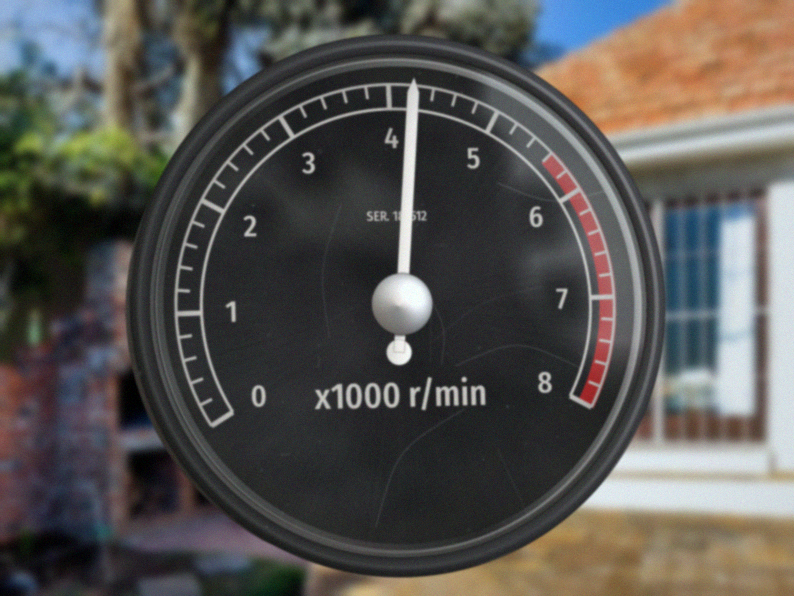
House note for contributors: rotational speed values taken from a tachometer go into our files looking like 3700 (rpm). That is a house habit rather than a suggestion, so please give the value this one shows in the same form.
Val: 4200 (rpm)
